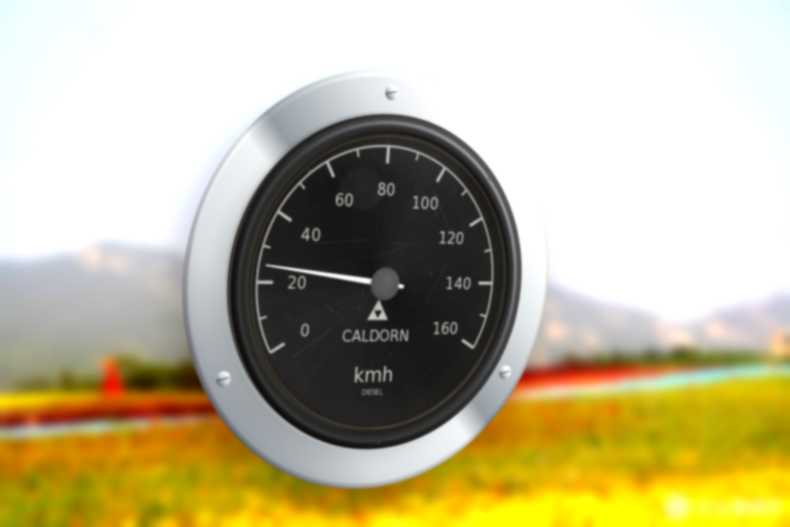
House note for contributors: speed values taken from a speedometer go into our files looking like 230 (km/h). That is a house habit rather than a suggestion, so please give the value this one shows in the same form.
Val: 25 (km/h)
